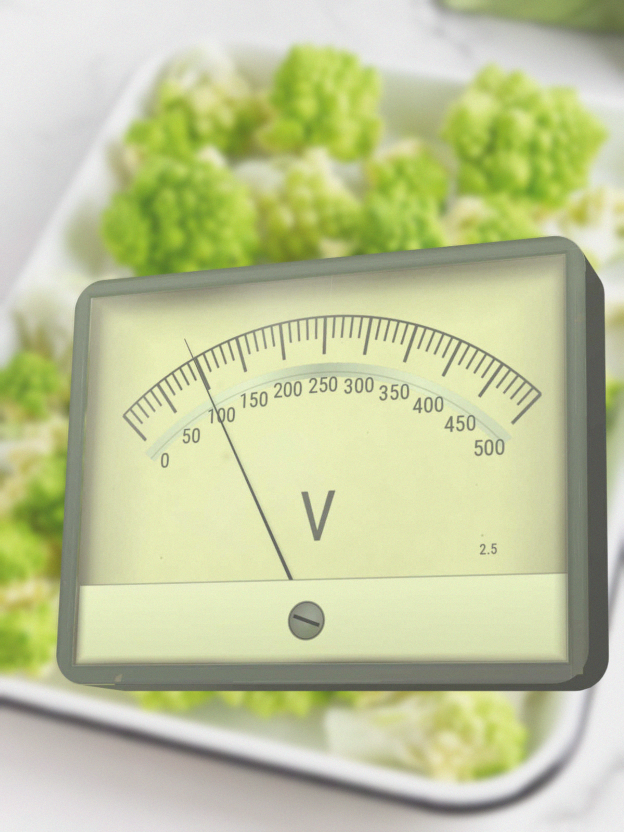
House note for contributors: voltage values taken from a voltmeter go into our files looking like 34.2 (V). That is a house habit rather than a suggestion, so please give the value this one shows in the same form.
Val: 100 (V)
